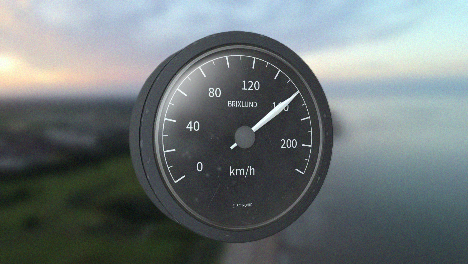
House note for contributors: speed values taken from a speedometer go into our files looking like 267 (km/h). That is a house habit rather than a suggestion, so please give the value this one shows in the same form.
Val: 160 (km/h)
